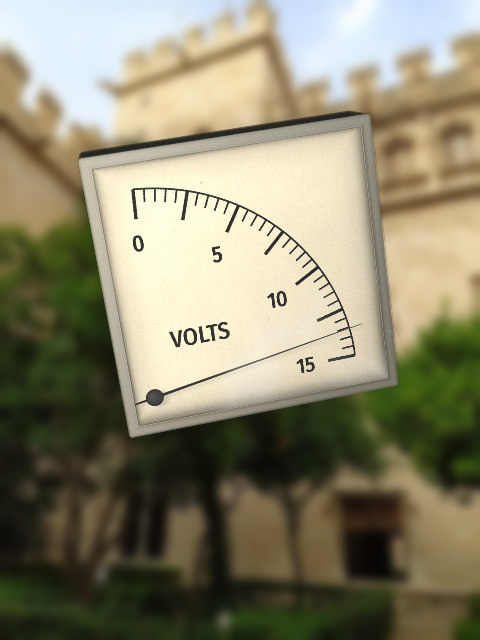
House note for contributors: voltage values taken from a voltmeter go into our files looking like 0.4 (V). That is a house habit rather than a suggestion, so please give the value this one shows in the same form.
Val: 13.5 (V)
